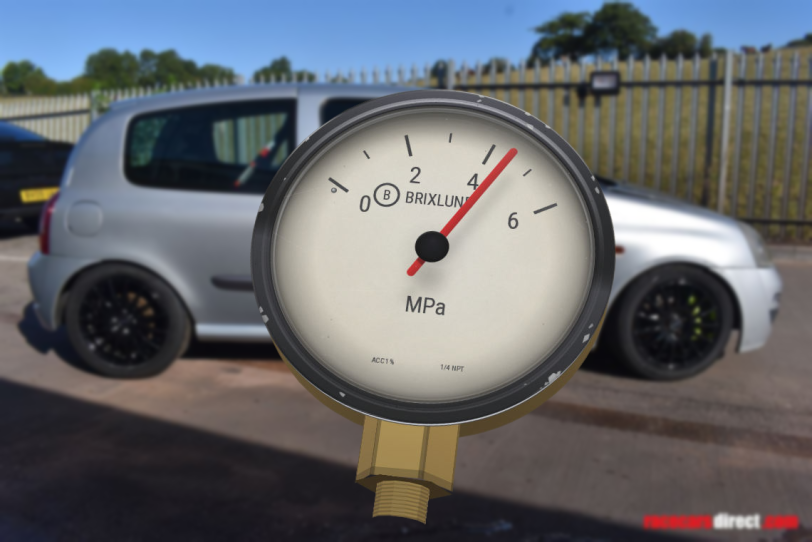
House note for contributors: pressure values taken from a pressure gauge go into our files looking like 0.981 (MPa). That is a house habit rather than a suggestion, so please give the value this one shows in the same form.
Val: 4.5 (MPa)
